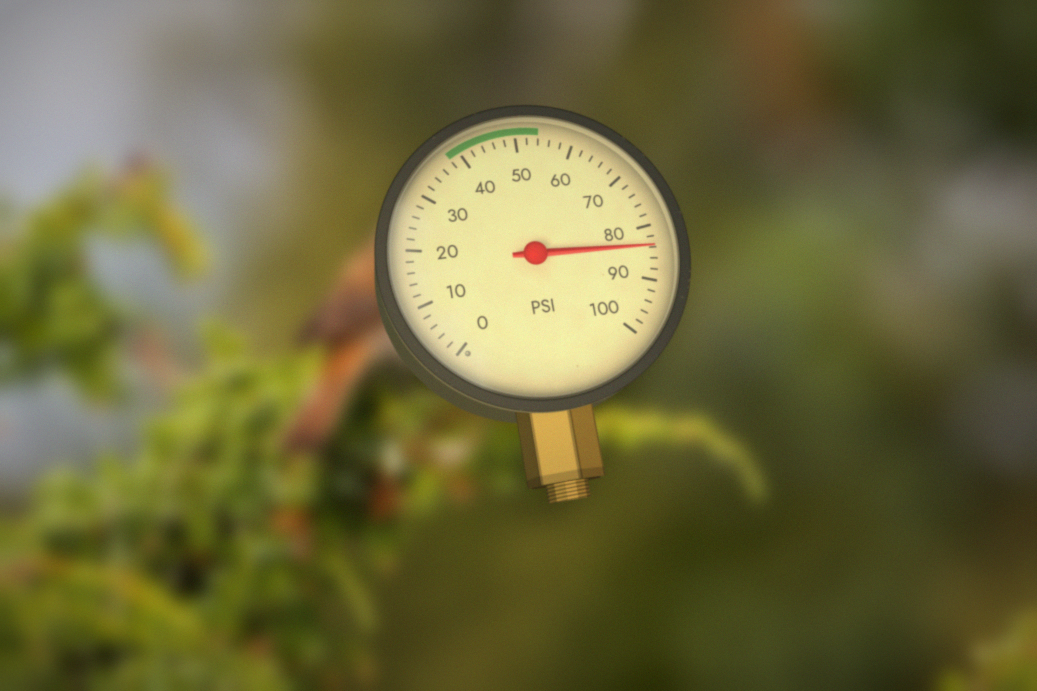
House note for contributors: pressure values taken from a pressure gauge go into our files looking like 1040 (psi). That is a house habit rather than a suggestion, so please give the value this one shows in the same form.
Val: 84 (psi)
